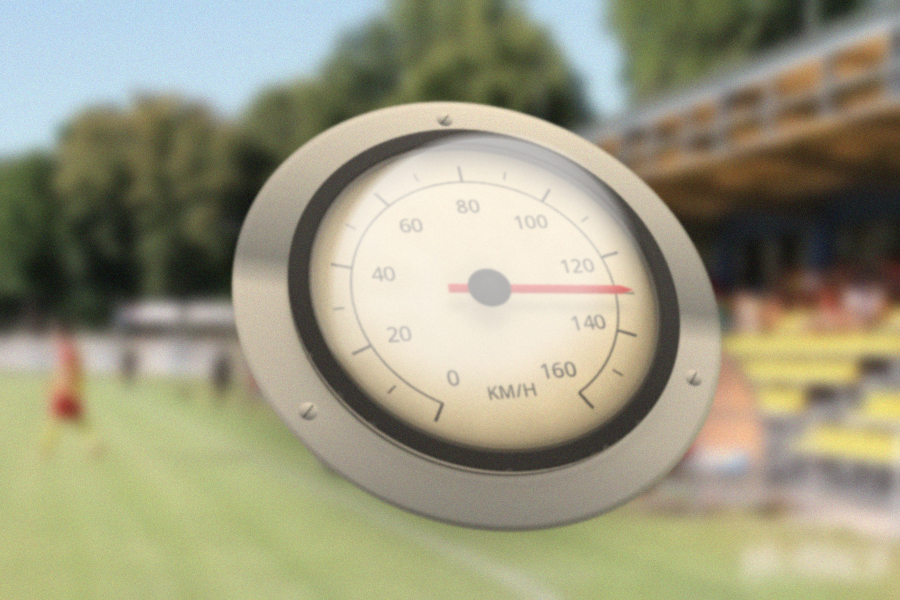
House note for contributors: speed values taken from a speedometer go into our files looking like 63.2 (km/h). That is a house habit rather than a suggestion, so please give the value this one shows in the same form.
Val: 130 (km/h)
